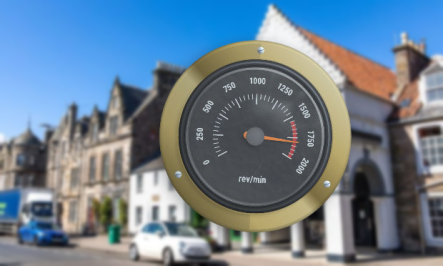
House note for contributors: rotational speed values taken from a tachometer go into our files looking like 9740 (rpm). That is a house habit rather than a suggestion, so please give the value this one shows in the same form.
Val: 1800 (rpm)
